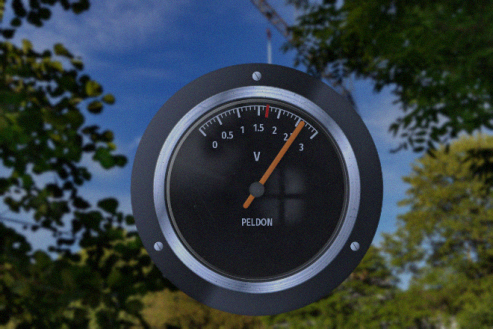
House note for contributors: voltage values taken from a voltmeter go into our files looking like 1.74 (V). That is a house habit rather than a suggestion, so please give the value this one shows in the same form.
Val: 2.6 (V)
